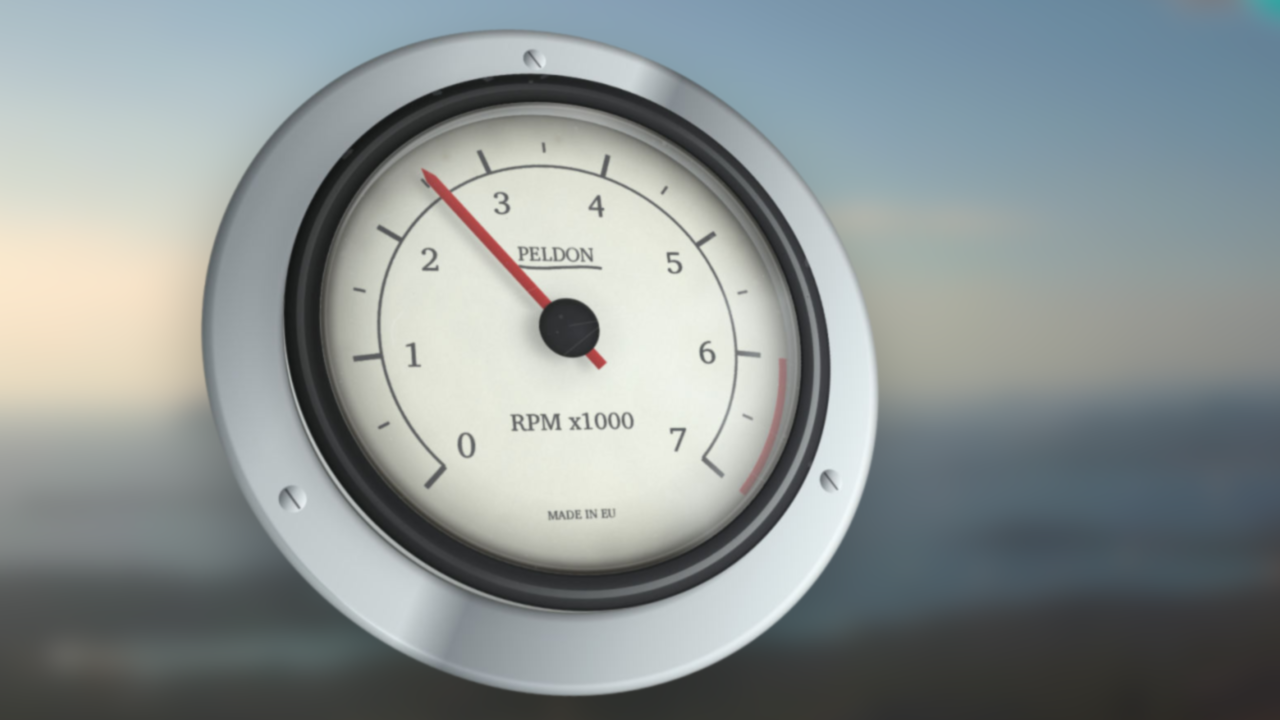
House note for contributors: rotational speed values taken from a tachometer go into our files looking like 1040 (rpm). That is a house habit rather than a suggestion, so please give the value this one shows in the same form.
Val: 2500 (rpm)
